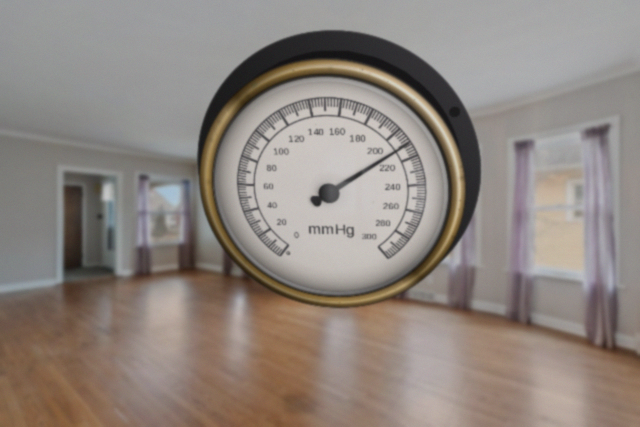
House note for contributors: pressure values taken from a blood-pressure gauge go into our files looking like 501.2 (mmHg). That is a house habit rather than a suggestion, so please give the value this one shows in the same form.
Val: 210 (mmHg)
